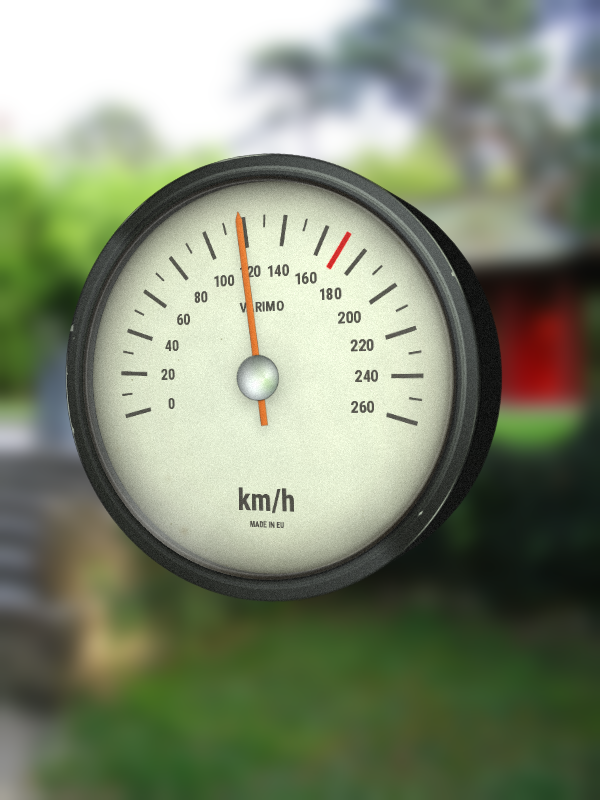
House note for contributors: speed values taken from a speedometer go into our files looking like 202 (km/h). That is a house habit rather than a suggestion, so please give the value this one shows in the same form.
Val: 120 (km/h)
